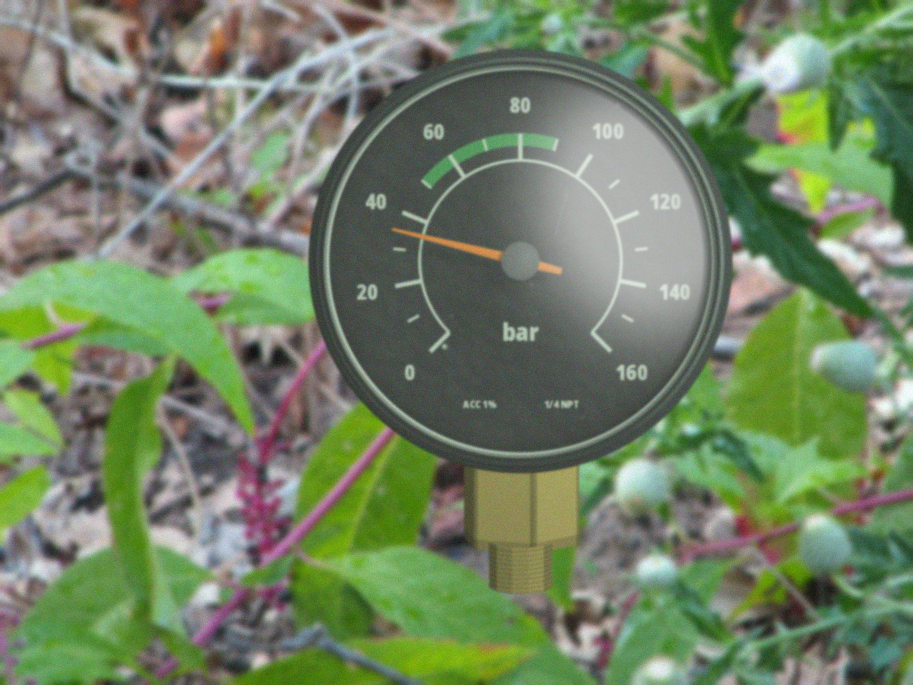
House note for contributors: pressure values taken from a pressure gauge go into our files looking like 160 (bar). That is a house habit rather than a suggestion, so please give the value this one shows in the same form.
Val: 35 (bar)
